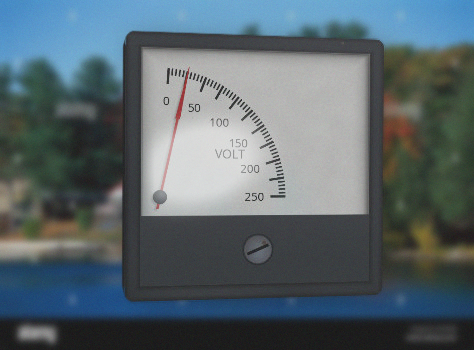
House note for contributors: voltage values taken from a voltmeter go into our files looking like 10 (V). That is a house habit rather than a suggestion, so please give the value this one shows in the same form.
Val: 25 (V)
